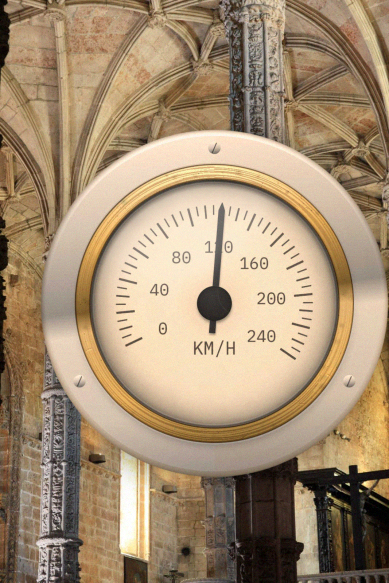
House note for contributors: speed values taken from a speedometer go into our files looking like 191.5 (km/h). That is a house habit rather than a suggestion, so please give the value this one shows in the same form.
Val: 120 (km/h)
